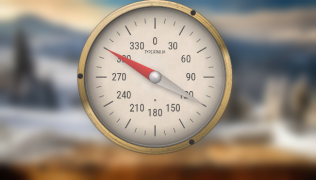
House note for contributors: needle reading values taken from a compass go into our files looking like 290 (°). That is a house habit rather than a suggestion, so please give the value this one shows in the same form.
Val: 300 (°)
